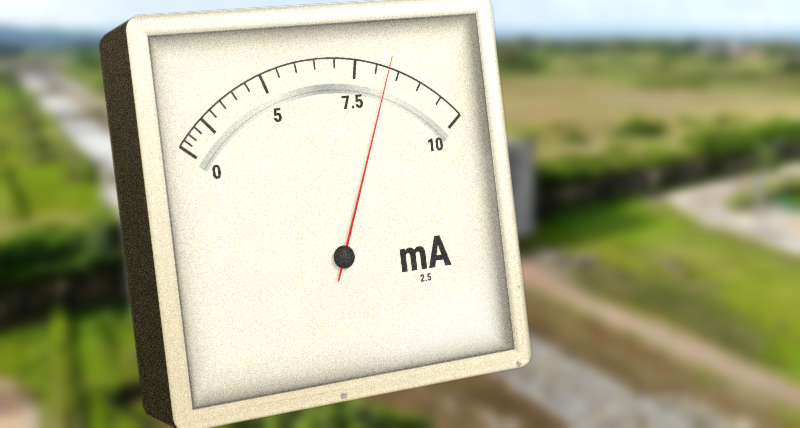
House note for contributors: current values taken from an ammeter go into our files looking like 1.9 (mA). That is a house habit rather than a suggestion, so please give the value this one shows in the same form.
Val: 8.25 (mA)
